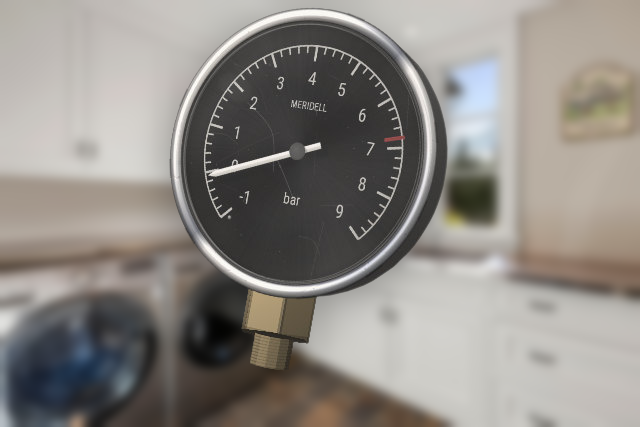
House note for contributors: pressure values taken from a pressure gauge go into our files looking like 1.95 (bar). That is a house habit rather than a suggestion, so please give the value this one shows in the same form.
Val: -0.1 (bar)
